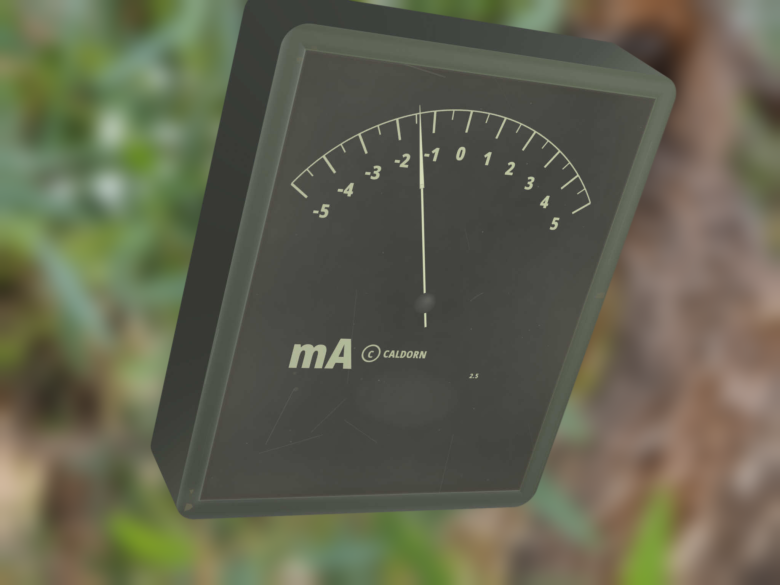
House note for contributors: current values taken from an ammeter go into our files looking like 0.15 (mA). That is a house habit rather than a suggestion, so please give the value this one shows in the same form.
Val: -1.5 (mA)
